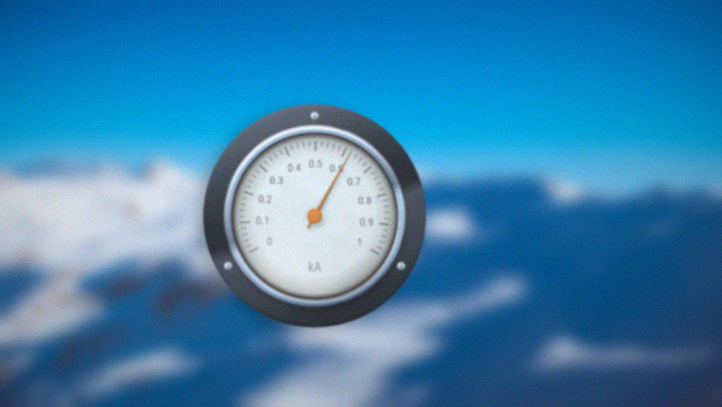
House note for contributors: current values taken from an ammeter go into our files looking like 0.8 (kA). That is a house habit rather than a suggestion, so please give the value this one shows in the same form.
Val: 0.62 (kA)
